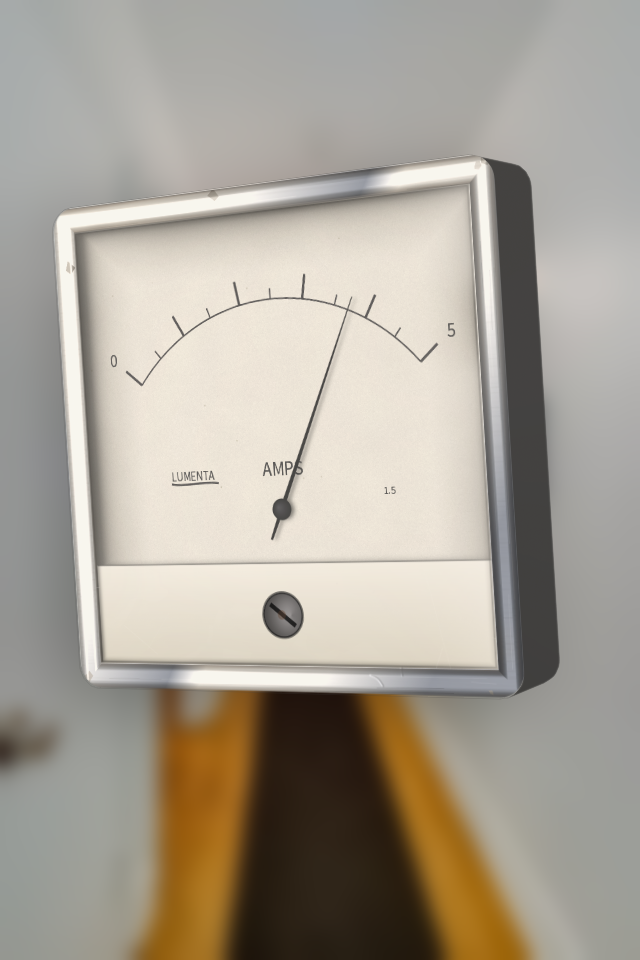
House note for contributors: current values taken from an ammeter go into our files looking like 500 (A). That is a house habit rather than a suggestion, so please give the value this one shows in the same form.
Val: 3.75 (A)
